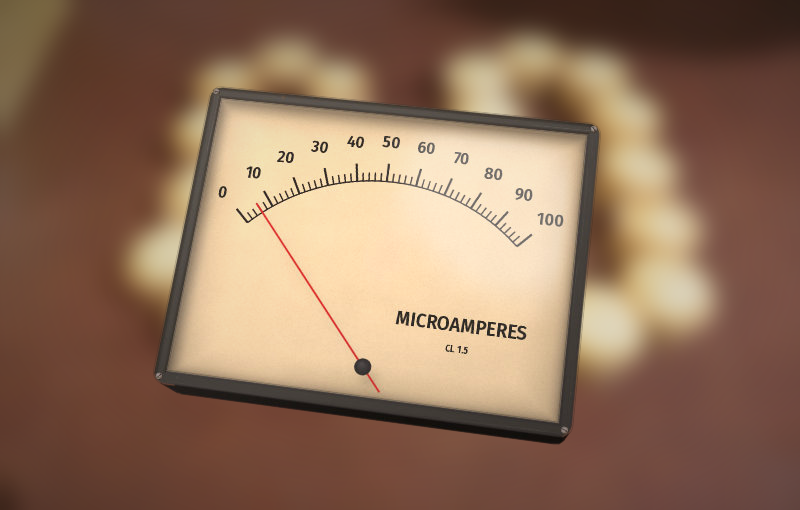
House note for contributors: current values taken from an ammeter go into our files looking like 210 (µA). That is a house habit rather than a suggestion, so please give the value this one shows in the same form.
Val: 6 (µA)
